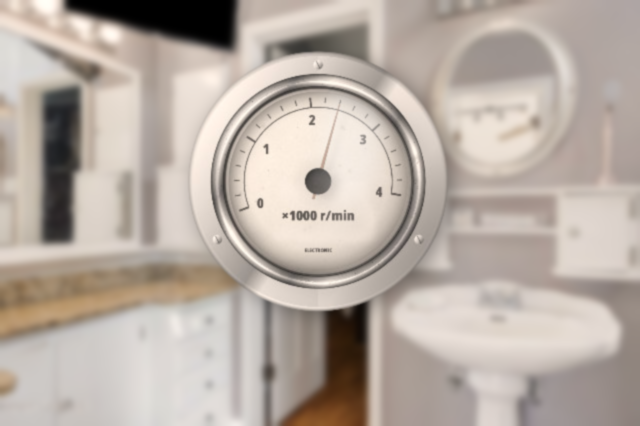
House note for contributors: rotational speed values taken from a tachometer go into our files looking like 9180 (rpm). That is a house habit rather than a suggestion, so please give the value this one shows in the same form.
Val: 2400 (rpm)
